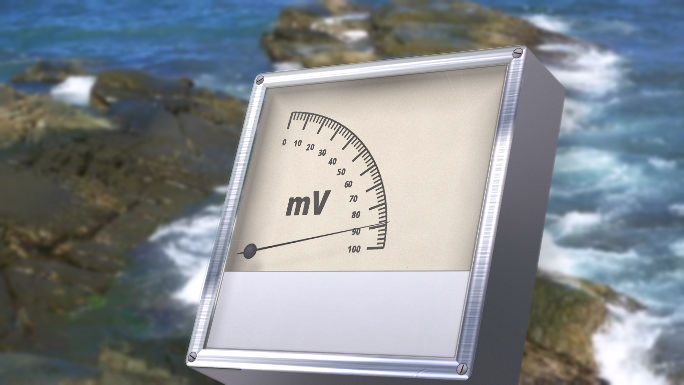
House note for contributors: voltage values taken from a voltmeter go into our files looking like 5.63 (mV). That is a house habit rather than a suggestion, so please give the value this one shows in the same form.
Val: 90 (mV)
